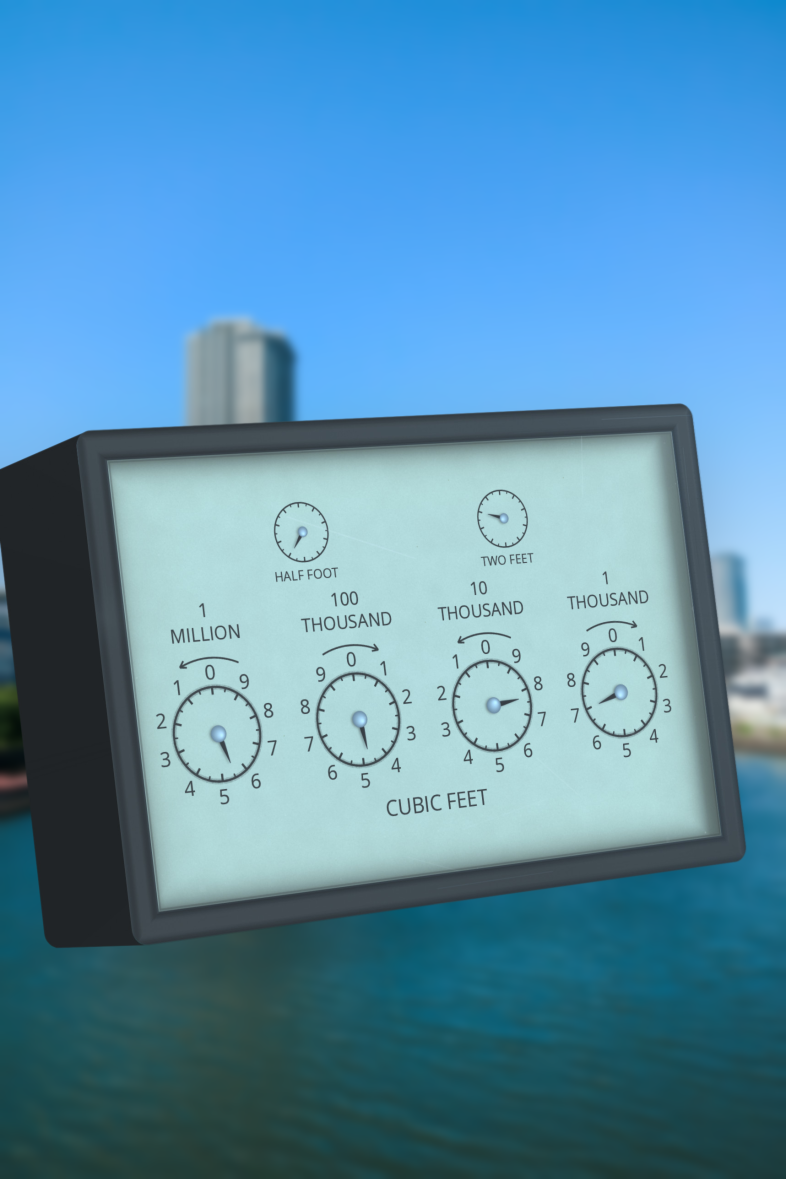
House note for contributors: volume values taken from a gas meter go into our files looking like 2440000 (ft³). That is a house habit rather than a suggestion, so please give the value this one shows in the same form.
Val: 547700 (ft³)
